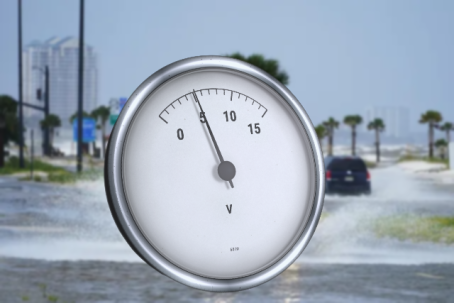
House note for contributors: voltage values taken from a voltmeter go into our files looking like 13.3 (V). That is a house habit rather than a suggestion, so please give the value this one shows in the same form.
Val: 5 (V)
